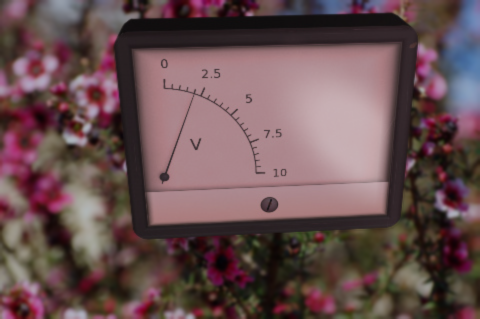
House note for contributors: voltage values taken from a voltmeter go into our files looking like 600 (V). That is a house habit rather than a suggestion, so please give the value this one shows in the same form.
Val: 2 (V)
